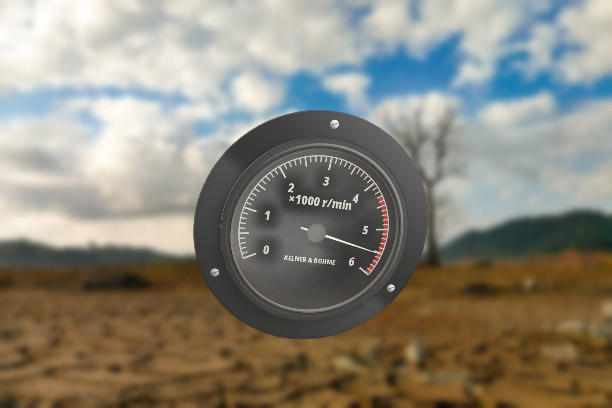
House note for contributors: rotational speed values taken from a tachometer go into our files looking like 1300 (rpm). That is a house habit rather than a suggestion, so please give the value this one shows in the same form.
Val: 5500 (rpm)
